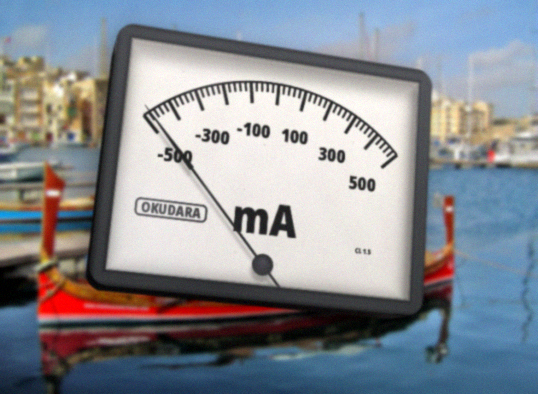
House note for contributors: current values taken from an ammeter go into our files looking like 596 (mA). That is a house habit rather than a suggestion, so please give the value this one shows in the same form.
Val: -480 (mA)
